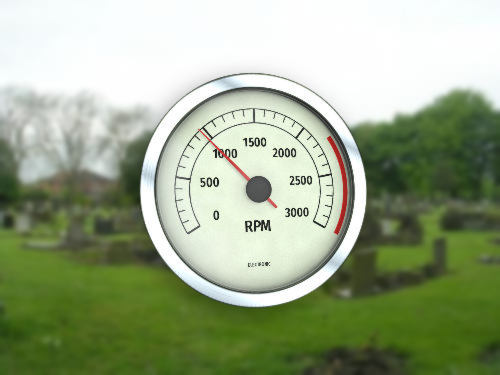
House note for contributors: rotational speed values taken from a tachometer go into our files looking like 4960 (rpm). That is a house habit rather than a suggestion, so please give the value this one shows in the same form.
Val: 950 (rpm)
